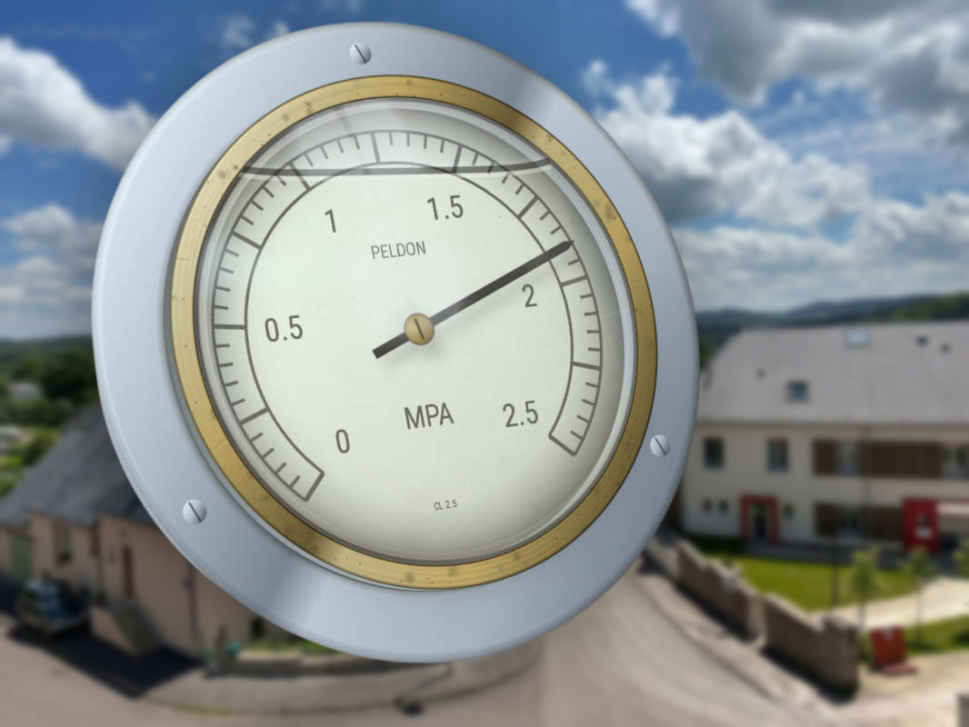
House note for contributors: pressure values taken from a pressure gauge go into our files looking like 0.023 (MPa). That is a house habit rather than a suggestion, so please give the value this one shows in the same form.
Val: 1.9 (MPa)
